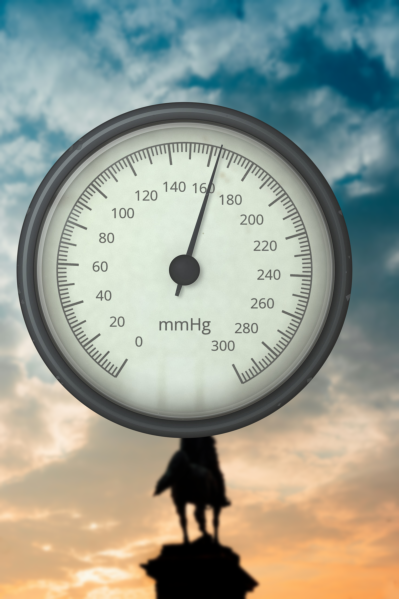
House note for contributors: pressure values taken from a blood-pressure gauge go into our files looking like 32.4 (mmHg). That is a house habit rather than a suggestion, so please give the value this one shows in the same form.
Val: 164 (mmHg)
